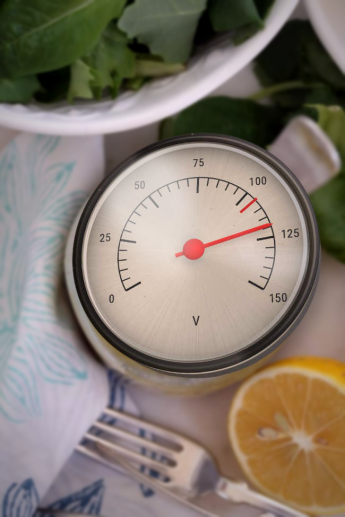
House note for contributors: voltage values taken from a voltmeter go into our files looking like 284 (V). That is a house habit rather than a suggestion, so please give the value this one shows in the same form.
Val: 120 (V)
